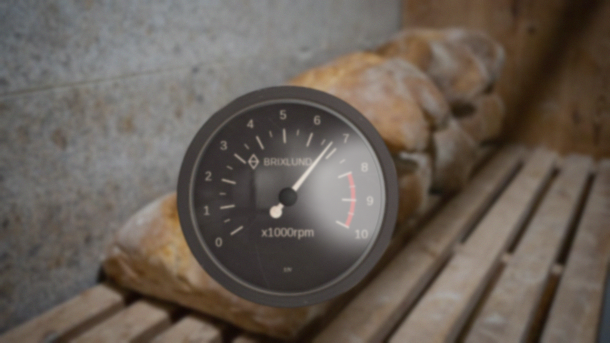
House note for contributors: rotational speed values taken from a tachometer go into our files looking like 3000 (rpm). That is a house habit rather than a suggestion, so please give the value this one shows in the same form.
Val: 6750 (rpm)
